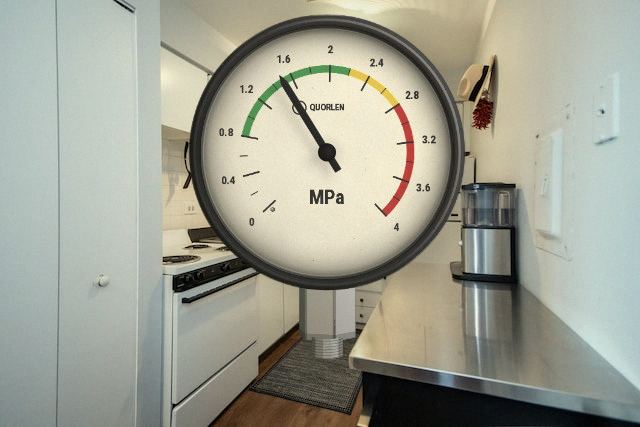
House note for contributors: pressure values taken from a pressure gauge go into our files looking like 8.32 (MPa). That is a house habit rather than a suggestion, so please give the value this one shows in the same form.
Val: 1.5 (MPa)
